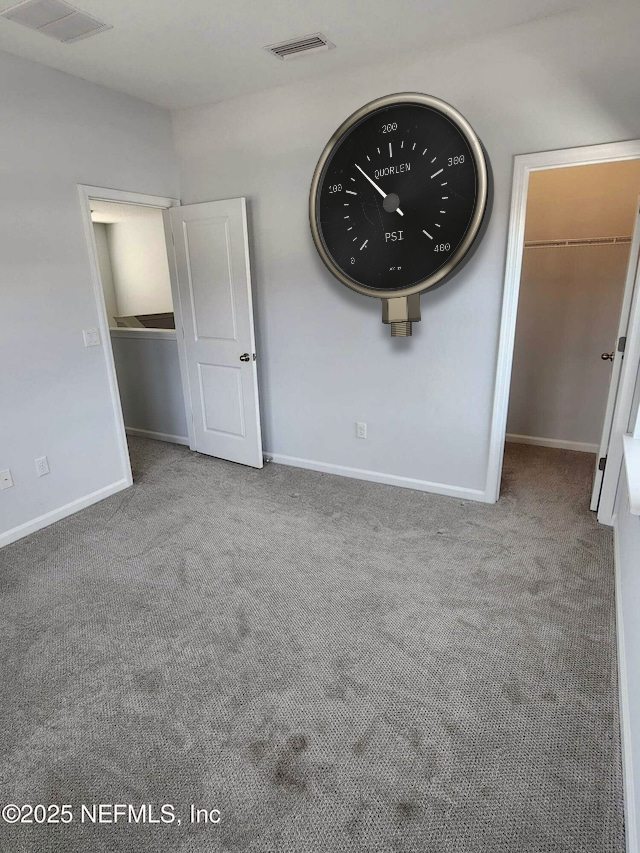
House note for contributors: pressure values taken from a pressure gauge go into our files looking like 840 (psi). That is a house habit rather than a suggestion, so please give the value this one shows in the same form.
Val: 140 (psi)
